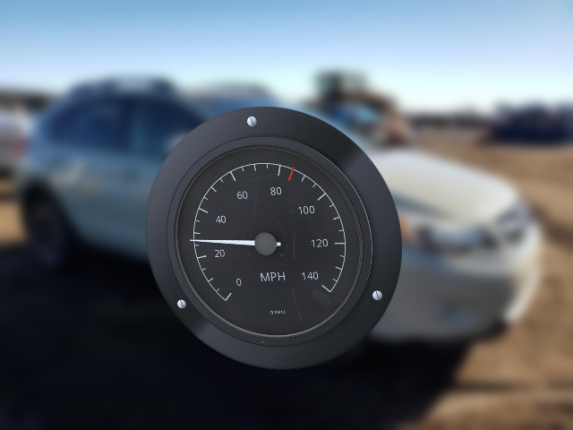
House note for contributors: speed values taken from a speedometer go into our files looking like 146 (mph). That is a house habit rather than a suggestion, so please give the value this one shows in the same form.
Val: 27.5 (mph)
